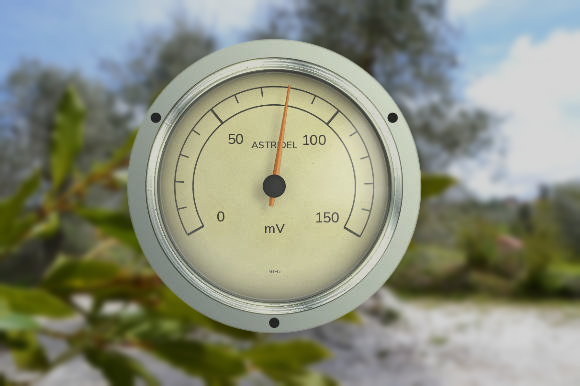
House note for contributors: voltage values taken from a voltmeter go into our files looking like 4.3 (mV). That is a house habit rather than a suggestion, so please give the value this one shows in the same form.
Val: 80 (mV)
